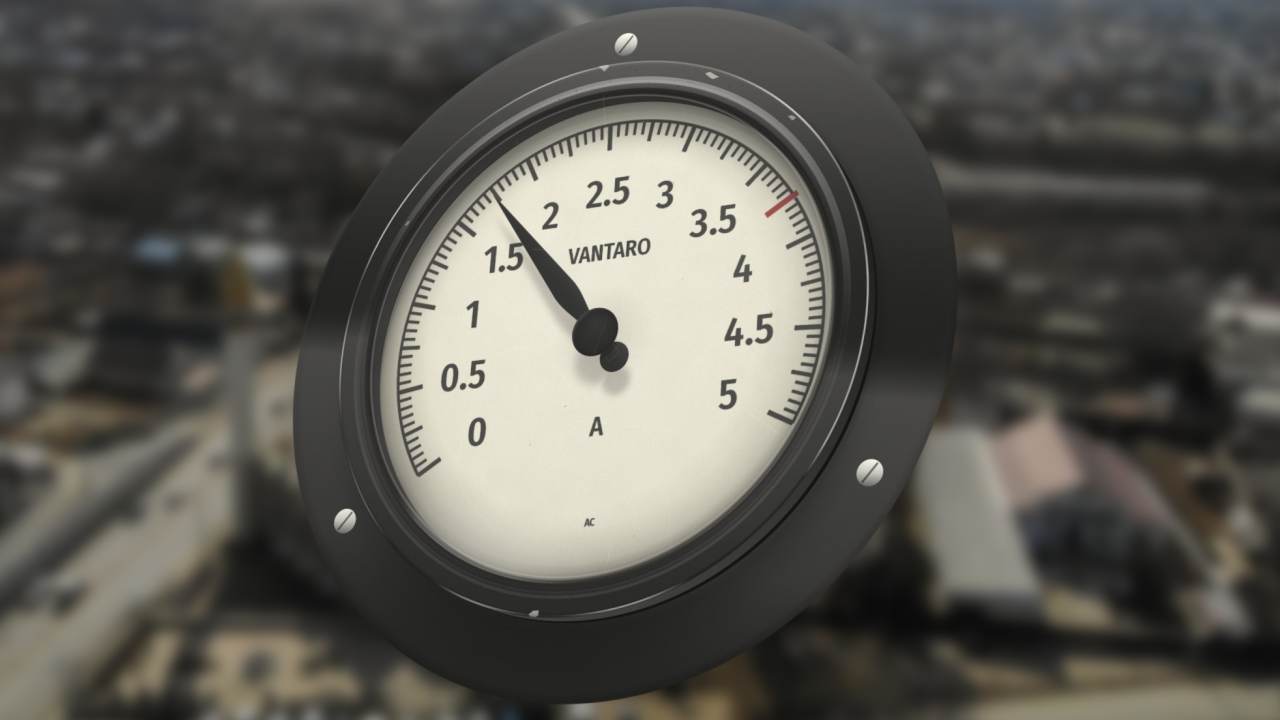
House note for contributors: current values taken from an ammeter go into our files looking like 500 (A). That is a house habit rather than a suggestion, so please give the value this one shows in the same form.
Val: 1.75 (A)
